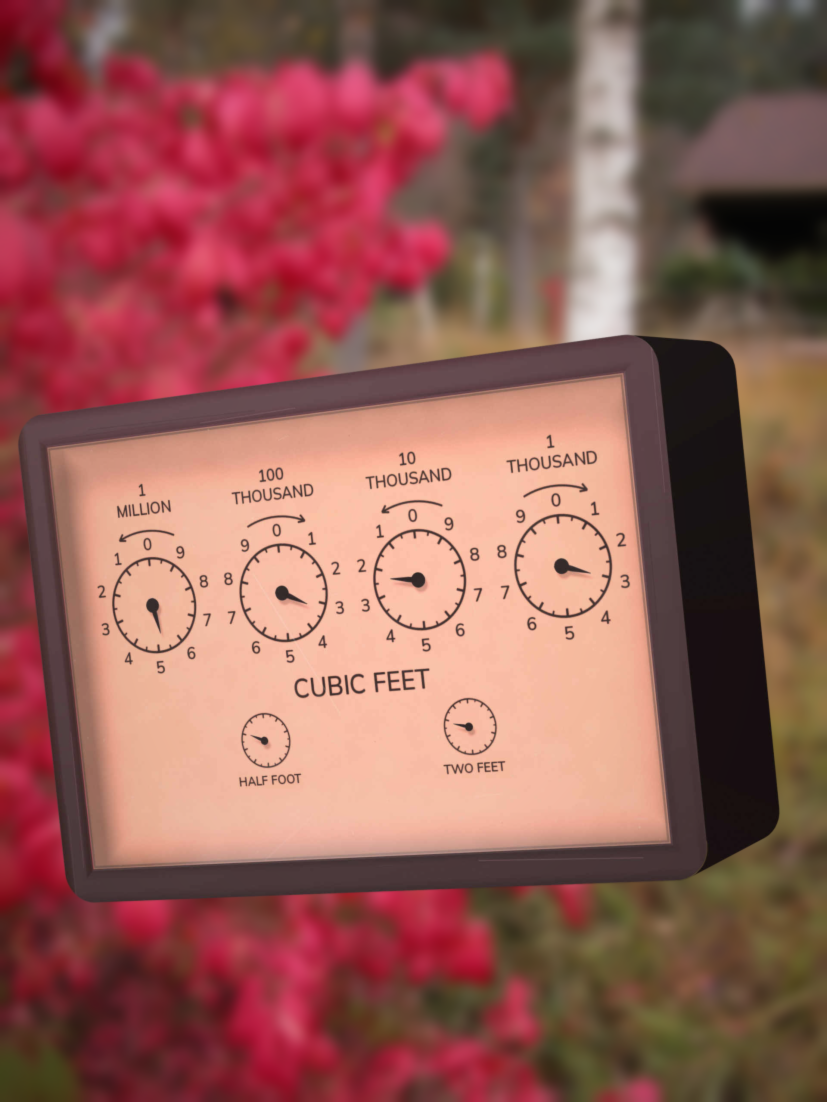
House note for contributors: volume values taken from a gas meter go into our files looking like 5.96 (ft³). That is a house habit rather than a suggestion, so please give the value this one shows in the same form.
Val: 532300 (ft³)
